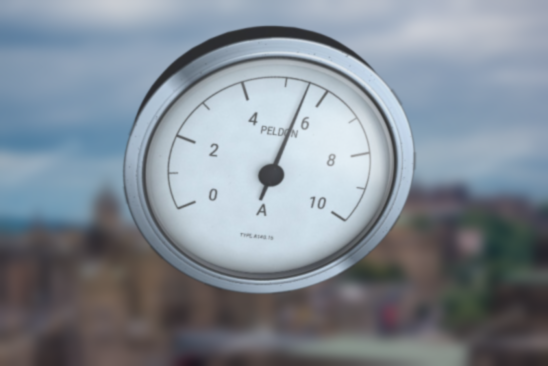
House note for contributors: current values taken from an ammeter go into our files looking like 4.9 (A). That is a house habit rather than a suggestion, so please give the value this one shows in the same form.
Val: 5.5 (A)
